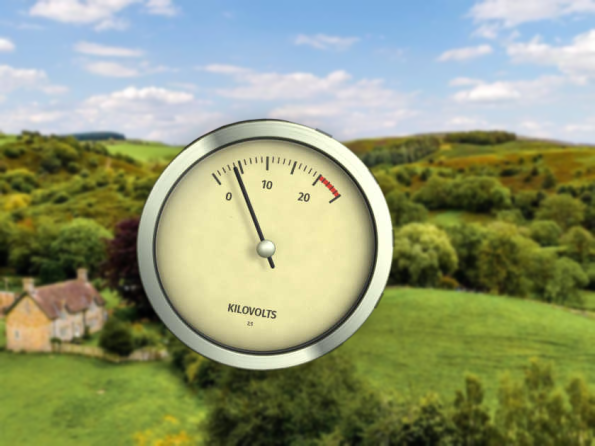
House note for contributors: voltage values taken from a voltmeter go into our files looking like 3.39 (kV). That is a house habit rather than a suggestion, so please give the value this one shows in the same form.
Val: 4 (kV)
